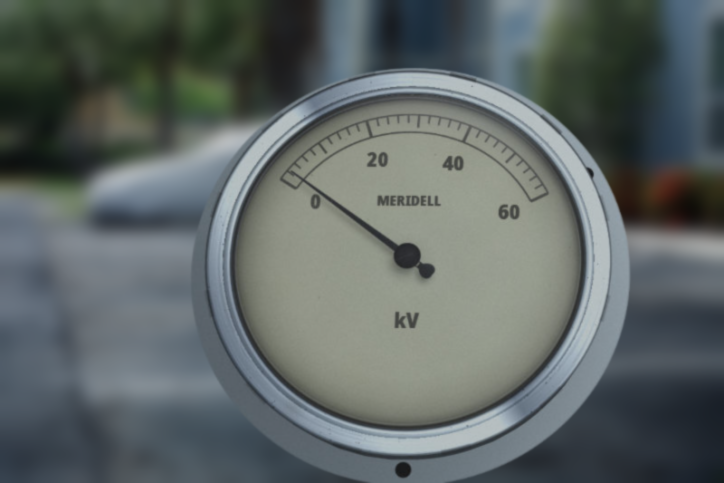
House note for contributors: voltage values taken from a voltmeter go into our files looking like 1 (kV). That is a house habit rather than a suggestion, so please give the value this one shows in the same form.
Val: 2 (kV)
